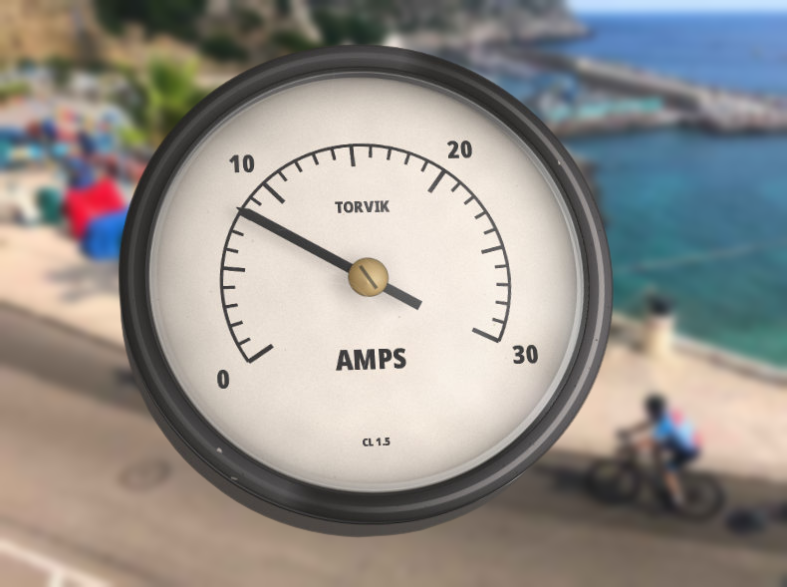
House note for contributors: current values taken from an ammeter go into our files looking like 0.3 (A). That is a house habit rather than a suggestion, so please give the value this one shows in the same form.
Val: 8 (A)
